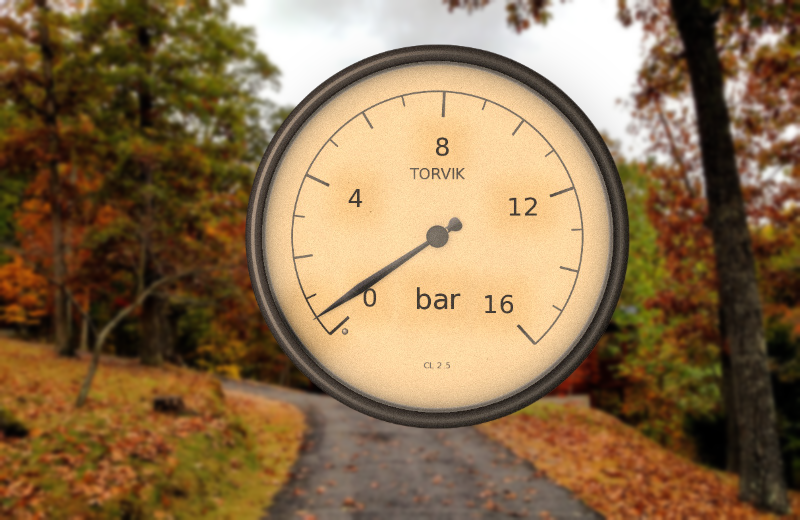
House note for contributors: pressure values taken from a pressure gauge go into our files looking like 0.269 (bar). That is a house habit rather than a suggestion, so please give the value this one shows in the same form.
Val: 0.5 (bar)
